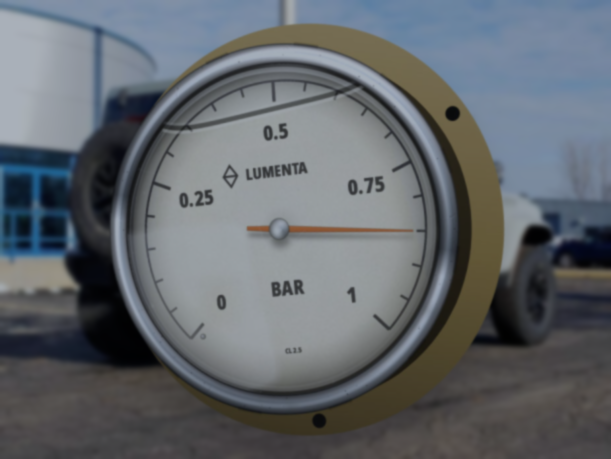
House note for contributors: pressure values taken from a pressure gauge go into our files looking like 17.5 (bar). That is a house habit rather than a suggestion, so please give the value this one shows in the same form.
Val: 0.85 (bar)
